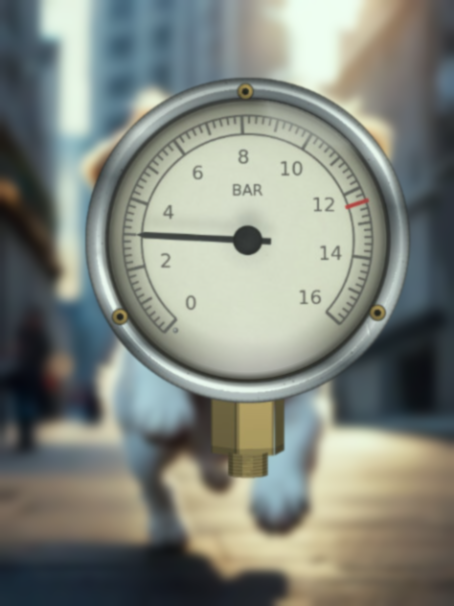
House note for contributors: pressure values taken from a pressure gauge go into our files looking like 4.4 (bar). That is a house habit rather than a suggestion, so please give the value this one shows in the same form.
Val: 3 (bar)
